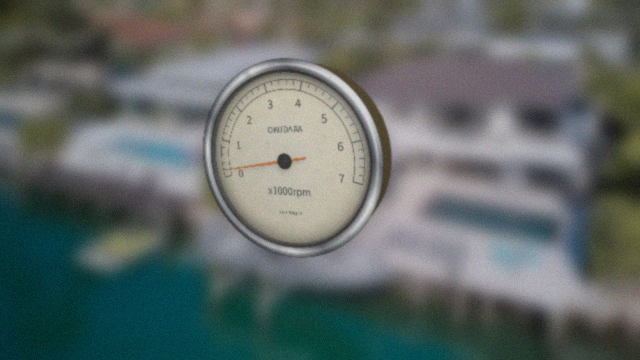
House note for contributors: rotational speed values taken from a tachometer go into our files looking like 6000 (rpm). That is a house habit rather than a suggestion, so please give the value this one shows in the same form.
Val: 200 (rpm)
